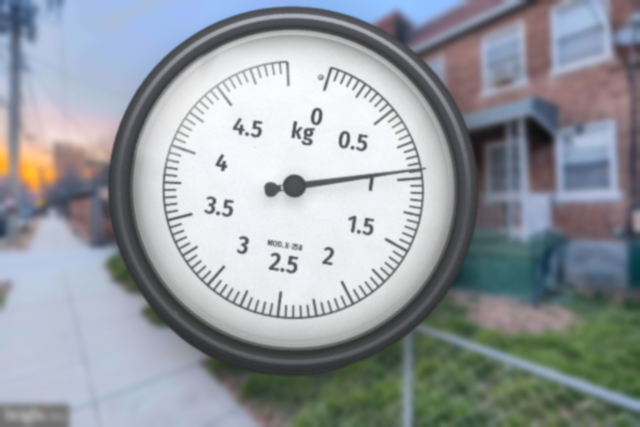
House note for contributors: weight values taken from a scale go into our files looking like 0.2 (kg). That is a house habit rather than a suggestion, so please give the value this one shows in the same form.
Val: 0.95 (kg)
